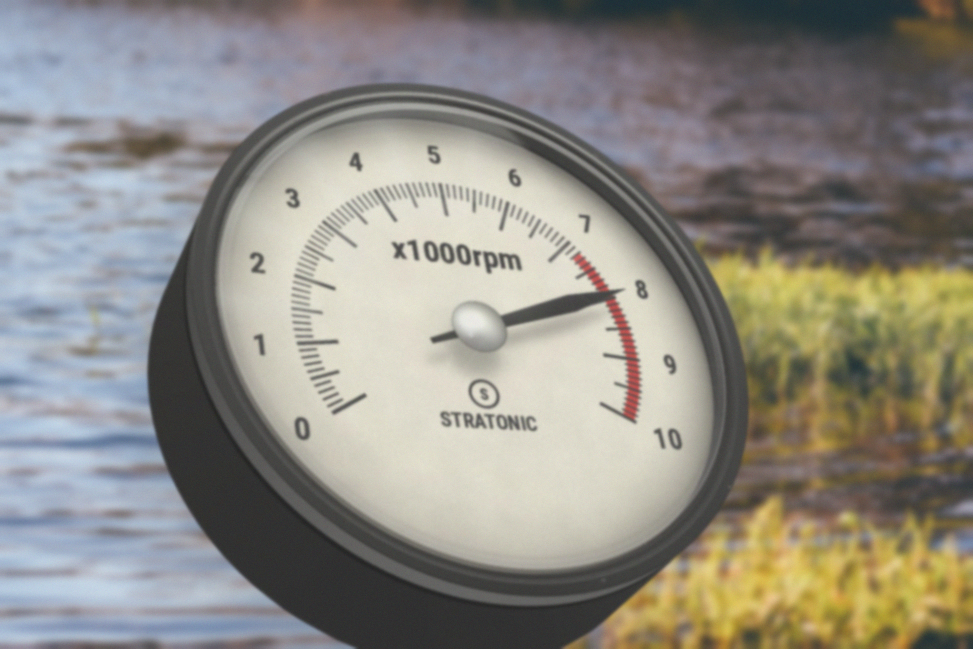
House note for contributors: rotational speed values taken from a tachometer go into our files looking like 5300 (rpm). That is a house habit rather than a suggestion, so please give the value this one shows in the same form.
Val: 8000 (rpm)
